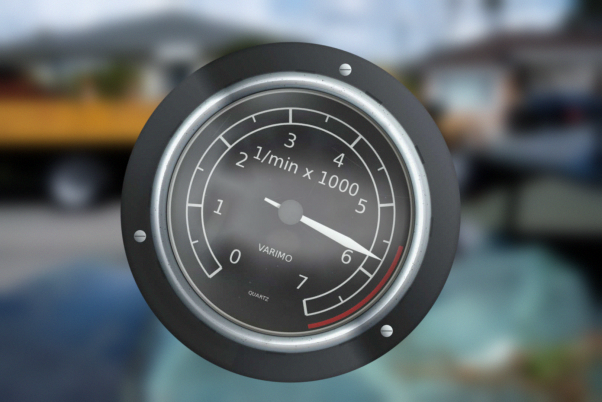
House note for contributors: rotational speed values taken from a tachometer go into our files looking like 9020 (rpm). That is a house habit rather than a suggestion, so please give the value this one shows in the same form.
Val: 5750 (rpm)
